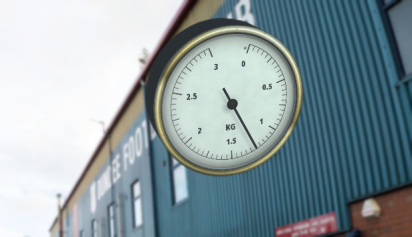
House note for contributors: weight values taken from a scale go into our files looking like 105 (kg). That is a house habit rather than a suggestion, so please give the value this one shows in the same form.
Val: 1.25 (kg)
